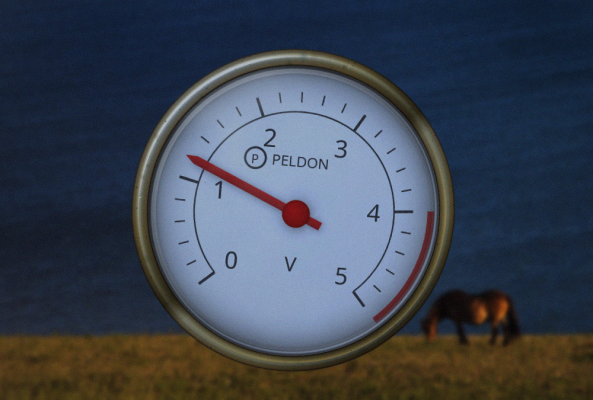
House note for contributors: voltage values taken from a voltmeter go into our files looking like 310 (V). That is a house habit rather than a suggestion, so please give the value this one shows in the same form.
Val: 1.2 (V)
